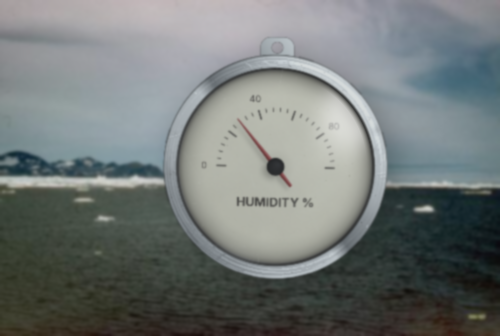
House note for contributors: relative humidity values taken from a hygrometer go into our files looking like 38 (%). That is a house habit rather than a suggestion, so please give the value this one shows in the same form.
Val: 28 (%)
